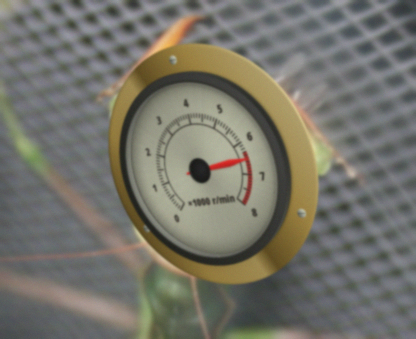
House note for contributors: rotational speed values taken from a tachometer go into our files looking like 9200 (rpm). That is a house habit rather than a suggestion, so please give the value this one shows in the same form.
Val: 6500 (rpm)
